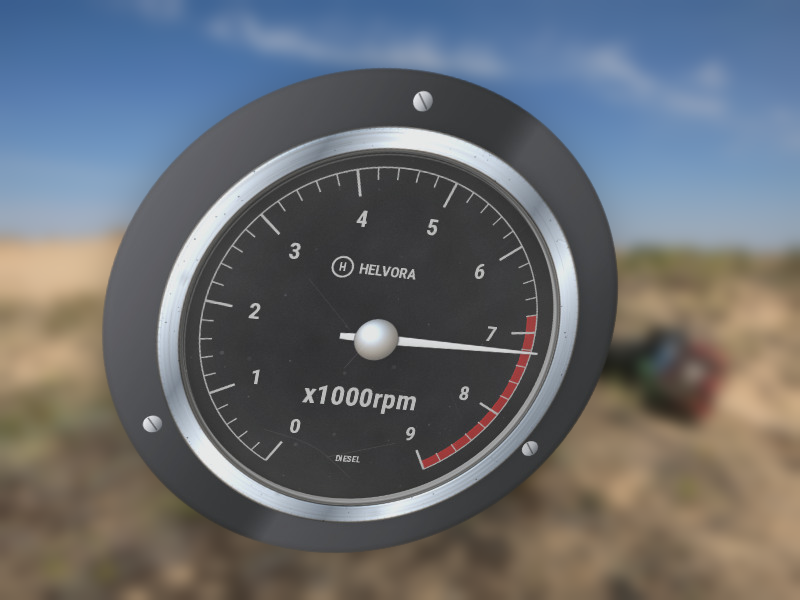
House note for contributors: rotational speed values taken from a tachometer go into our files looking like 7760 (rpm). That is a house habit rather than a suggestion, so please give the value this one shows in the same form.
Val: 7200 (rpm)
